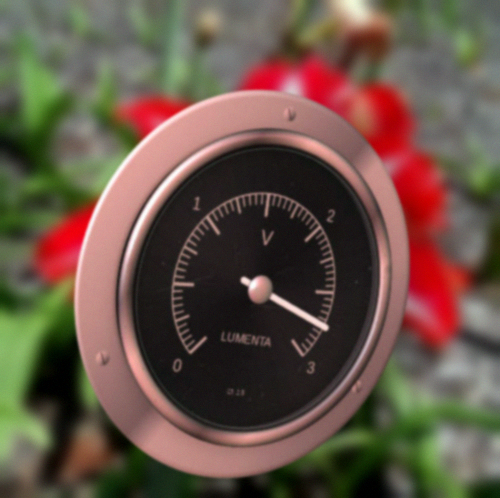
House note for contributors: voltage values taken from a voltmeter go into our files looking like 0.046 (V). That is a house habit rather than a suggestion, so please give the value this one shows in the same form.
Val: 2.75 (V)
